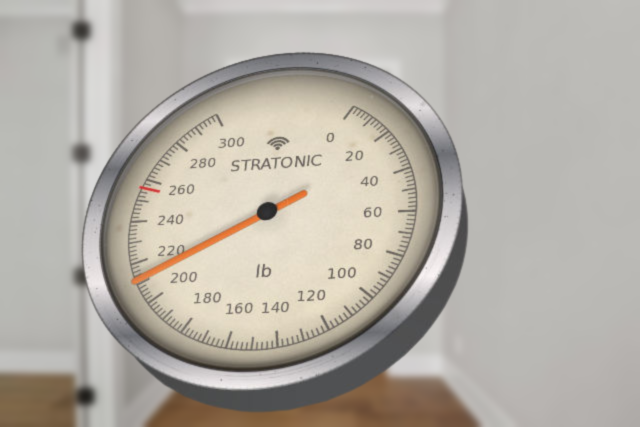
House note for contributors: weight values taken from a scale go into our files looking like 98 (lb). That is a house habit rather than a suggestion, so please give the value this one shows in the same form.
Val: 210 (lb)
